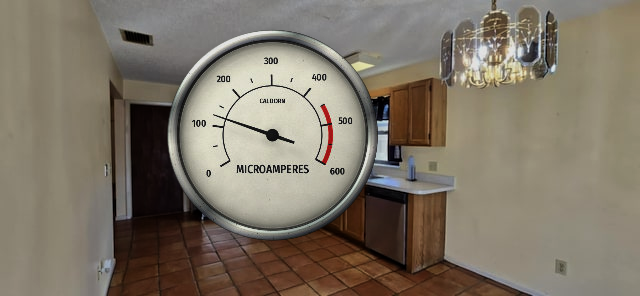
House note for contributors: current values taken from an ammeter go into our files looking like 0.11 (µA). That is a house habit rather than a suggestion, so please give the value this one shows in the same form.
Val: 125 (µA)
